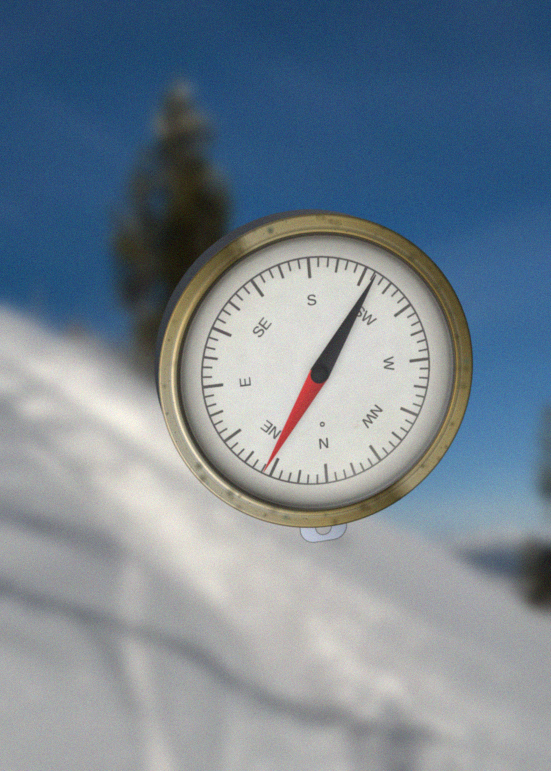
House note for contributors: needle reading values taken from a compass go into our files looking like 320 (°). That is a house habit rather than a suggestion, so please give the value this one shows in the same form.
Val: 35 (°)
